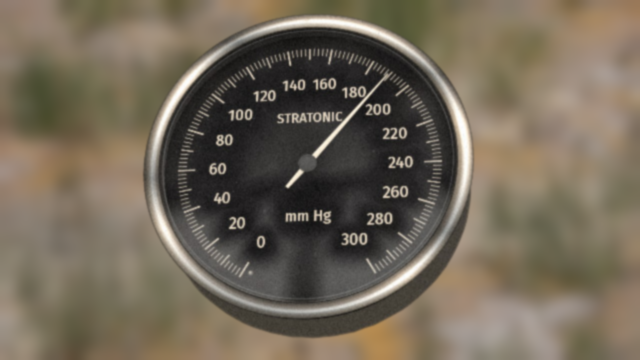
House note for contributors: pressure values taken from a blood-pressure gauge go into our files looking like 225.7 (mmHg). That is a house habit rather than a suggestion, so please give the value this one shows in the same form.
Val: 190 (mmHg)
